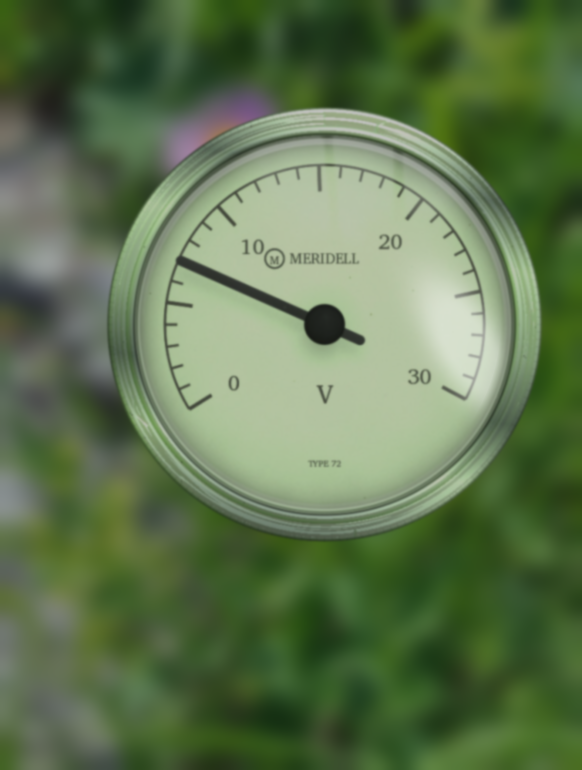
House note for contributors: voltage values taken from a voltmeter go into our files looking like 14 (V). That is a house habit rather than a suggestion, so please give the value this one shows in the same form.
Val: 7 (V)
